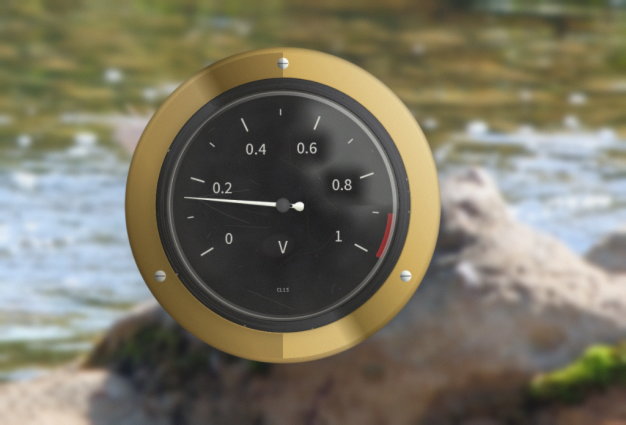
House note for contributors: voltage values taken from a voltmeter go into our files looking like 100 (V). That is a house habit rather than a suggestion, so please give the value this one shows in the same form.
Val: 0.15 (V)
